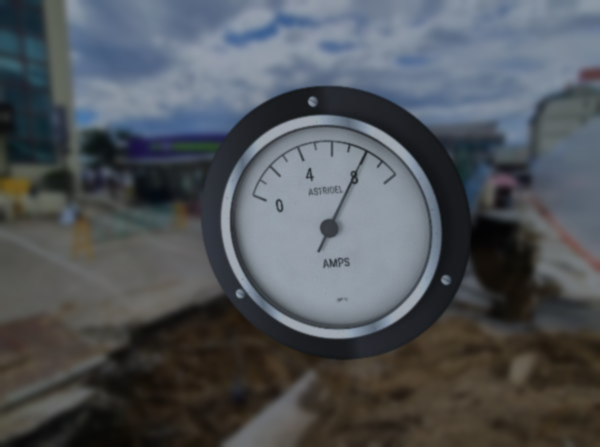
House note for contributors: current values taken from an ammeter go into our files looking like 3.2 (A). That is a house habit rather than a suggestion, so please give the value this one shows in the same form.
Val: 8 (A)
